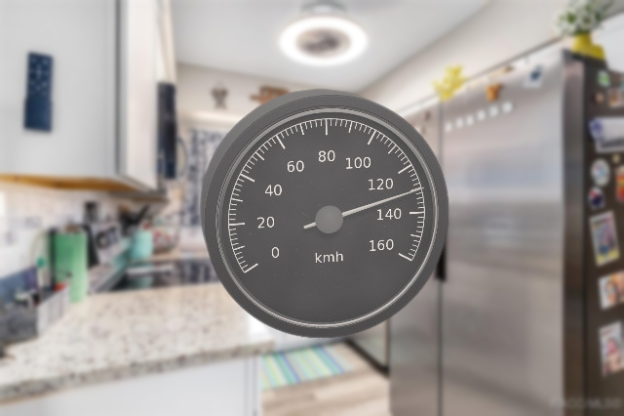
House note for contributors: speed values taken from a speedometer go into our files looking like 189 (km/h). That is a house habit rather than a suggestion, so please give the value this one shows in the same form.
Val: 130 (km/h)
